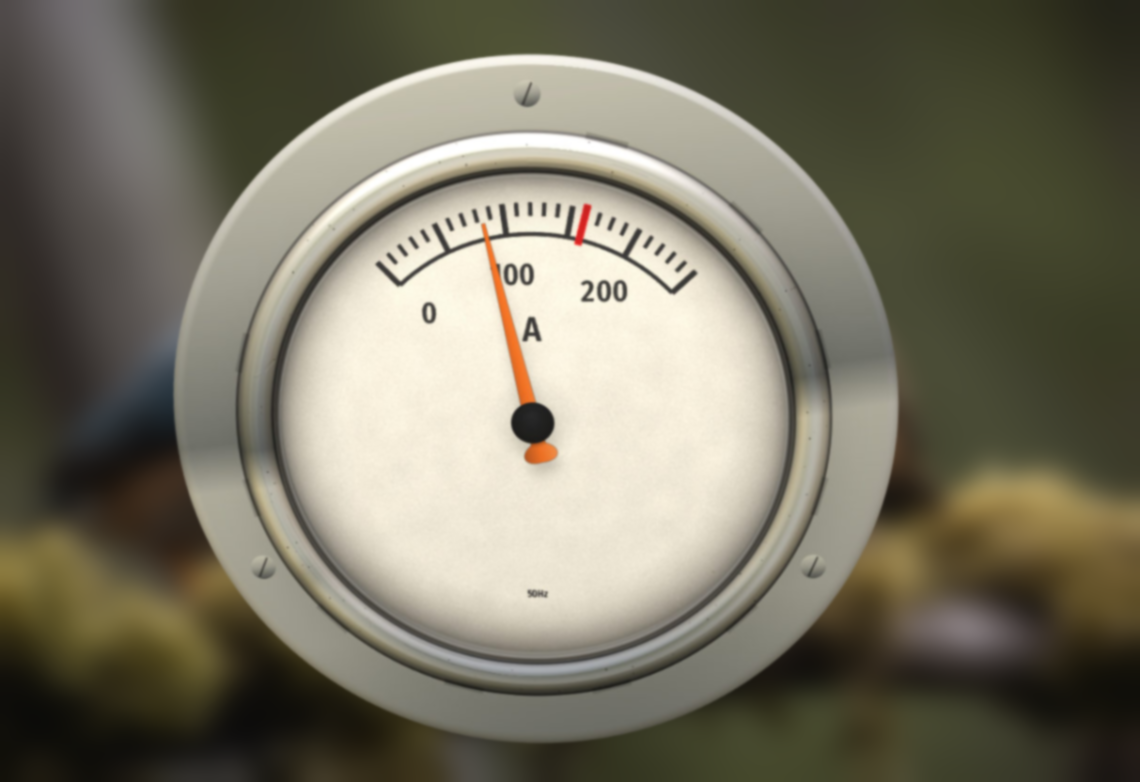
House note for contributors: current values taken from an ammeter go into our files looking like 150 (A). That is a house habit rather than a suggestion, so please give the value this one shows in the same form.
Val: 85 (A)
